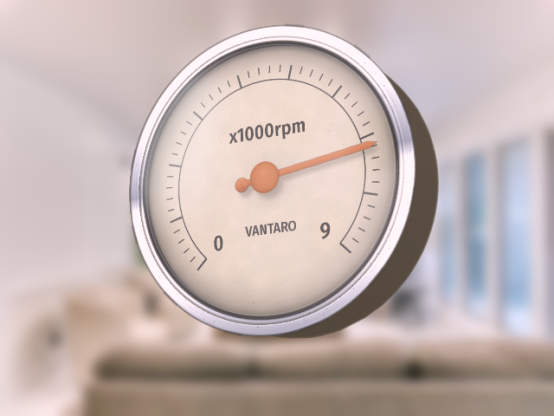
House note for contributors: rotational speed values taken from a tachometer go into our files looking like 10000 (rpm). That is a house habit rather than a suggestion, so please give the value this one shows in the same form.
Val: 7200 (rpm)
